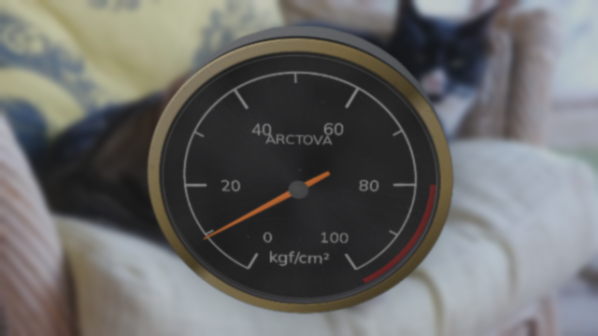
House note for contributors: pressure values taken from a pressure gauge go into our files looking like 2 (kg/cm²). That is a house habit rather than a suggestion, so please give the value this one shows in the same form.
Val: 10 (kg/cm²)
